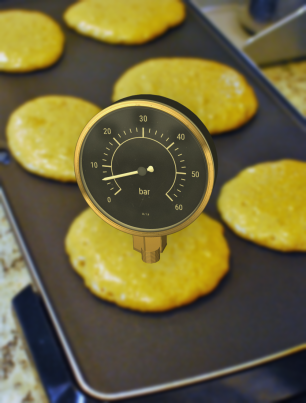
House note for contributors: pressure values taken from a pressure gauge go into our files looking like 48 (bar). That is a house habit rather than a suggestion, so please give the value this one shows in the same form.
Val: 6 (bar)
